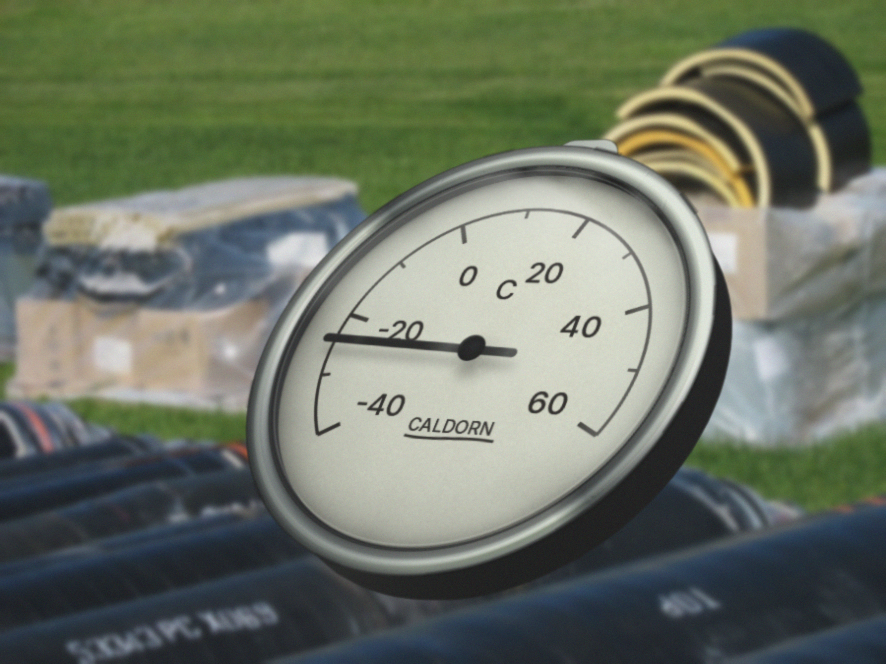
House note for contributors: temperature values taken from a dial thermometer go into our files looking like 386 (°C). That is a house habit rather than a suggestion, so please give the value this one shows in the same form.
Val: -25 (°C)
